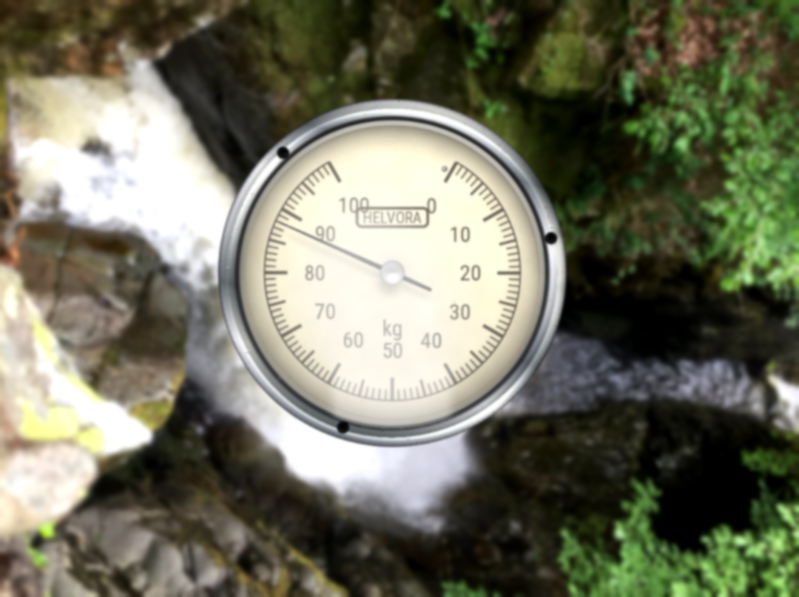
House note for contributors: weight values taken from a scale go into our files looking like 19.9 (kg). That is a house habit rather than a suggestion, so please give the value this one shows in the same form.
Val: 88 (kg)
